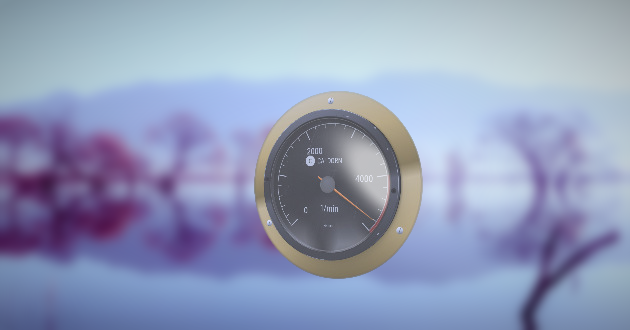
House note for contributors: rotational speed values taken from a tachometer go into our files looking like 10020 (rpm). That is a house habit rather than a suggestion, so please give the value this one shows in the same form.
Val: 4800 (rpm)
